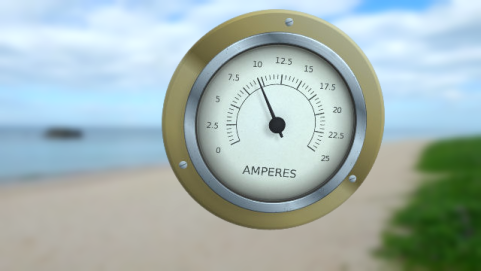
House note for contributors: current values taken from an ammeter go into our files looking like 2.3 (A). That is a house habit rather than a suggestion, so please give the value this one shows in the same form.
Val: 9.5 (A)
